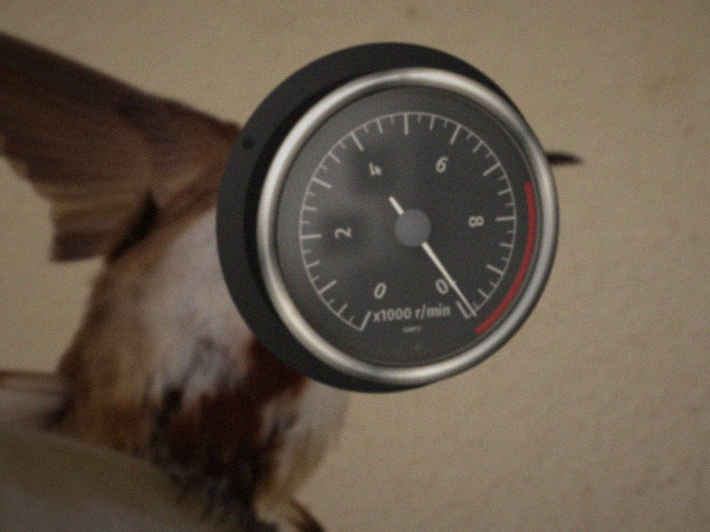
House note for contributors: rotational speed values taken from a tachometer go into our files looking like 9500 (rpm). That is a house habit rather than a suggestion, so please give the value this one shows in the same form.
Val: 9875 (rpm)
